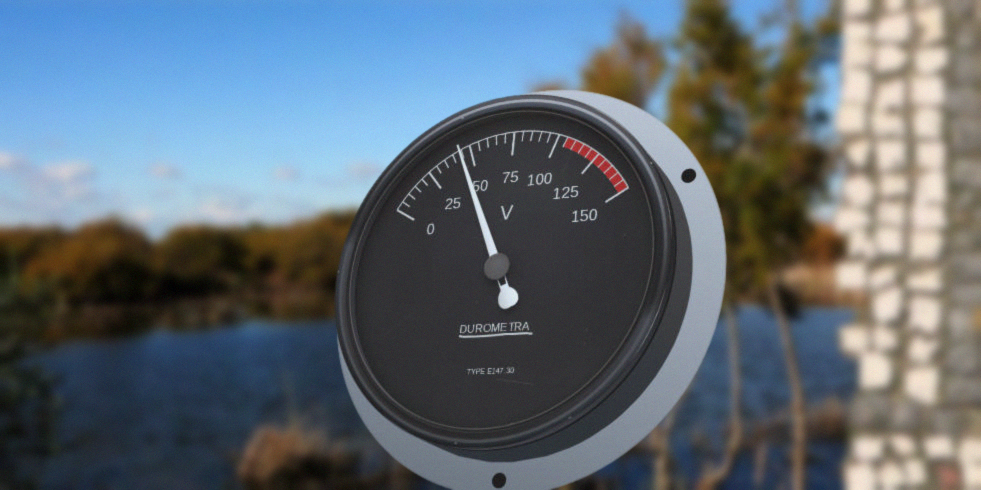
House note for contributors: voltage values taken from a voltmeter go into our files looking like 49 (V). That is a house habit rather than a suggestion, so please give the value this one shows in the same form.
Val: 45 (V)
